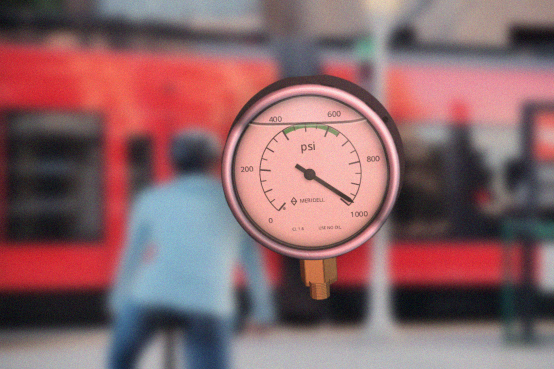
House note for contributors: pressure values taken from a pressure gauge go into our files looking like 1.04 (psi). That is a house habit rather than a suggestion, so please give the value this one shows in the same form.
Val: 975 (psi)
